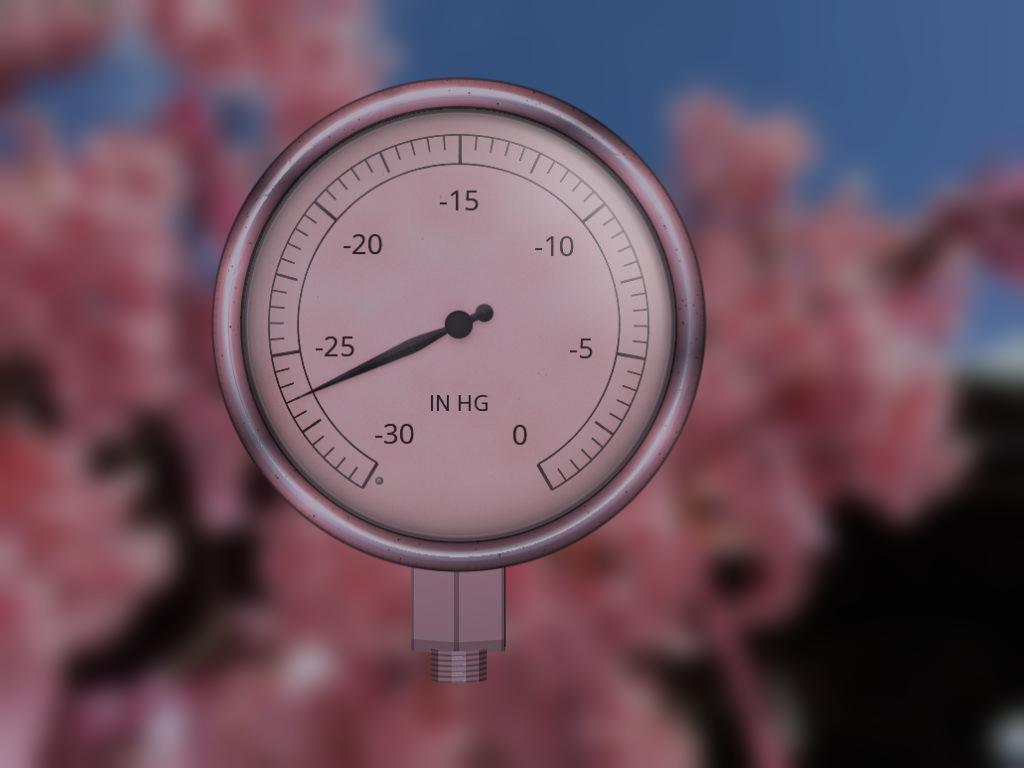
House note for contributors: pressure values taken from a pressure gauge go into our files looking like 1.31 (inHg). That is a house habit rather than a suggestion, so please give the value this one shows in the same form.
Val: -26.5 (inHg)
